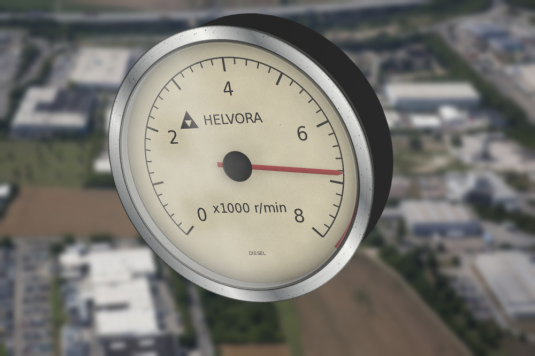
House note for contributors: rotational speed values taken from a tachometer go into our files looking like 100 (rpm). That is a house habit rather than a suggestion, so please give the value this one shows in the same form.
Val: 6800 (rpm)
